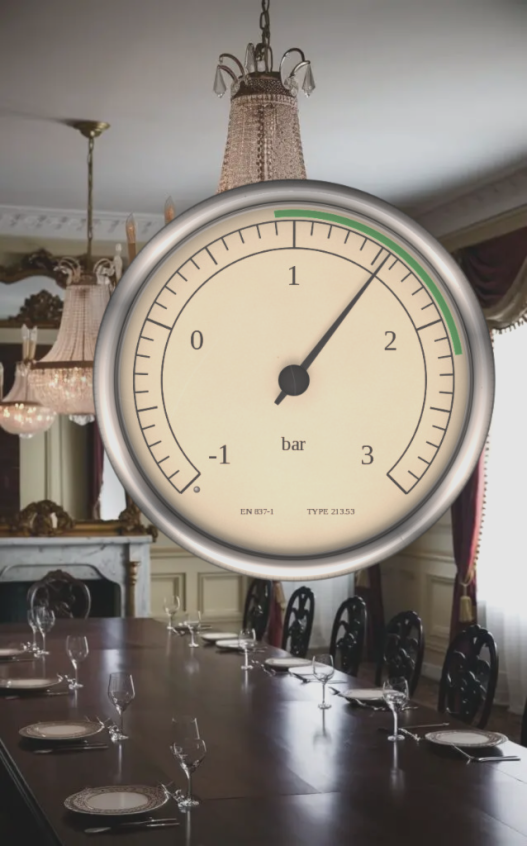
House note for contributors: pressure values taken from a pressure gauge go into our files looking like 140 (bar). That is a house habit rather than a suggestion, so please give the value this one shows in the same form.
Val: 1.55 (bar)
